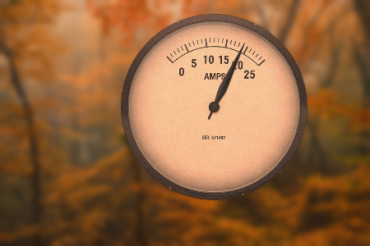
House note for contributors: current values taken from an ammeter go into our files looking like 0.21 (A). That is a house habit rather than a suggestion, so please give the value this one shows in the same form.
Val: 19 (A)
